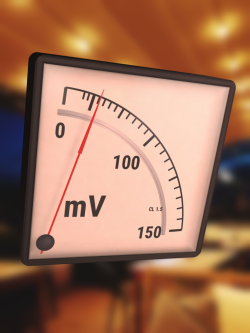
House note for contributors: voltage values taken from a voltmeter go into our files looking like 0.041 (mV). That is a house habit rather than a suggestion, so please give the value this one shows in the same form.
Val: 55 (mV)
